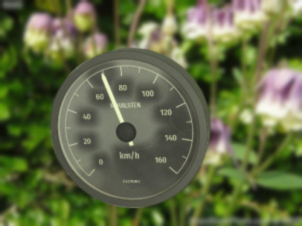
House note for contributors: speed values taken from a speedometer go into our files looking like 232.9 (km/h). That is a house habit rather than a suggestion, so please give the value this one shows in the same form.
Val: 70 (km/h)
